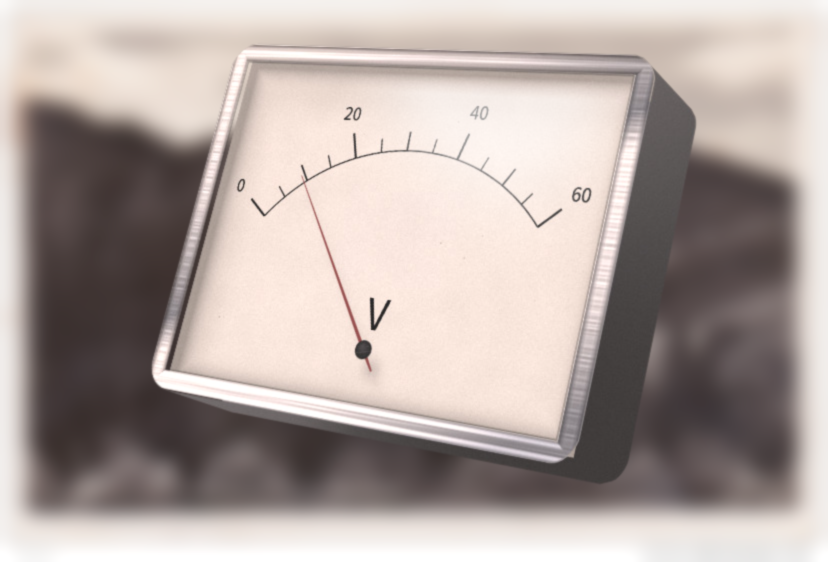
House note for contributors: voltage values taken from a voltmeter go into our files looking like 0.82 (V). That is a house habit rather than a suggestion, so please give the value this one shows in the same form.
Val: 10 (V)
